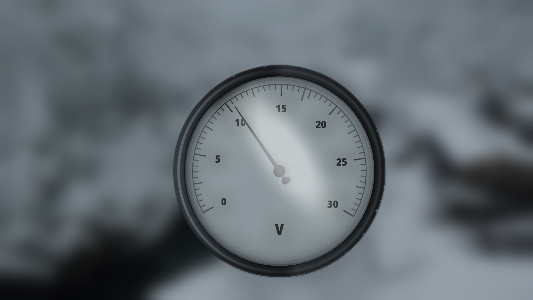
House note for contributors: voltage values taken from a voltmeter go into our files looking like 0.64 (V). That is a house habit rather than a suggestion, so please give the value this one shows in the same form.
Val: 10.5 (V)
